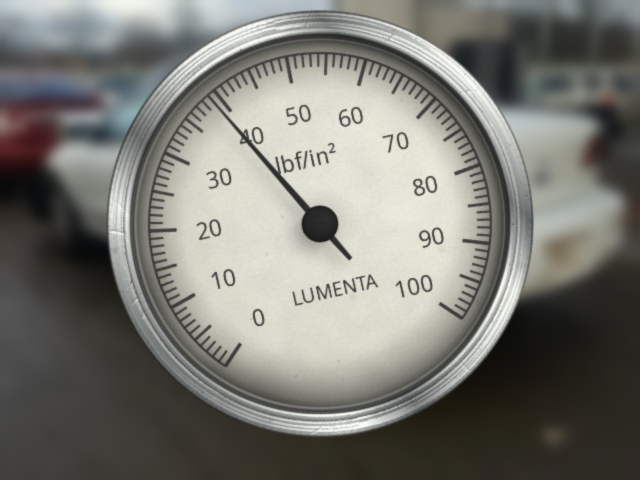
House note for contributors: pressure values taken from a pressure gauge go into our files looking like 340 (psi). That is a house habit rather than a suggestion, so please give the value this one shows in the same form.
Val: 39 (psi)
